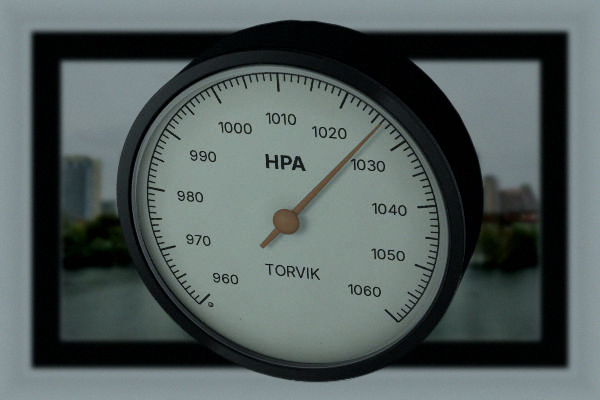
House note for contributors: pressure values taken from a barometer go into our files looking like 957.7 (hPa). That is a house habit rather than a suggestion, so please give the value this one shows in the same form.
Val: 1026 (hPa)
